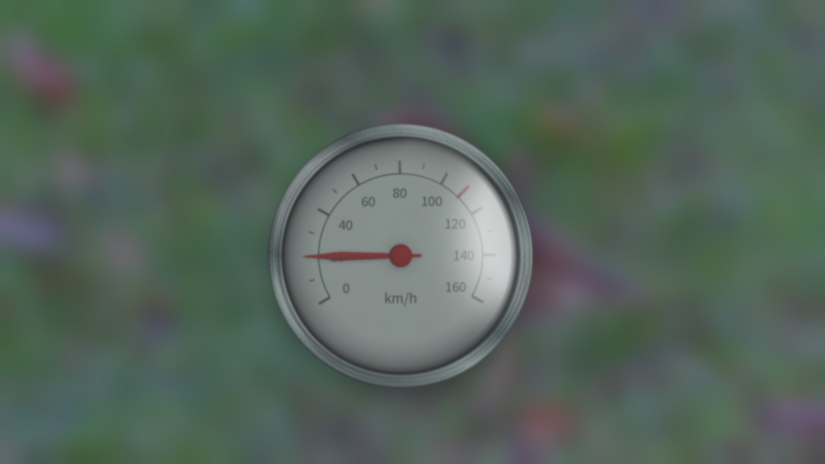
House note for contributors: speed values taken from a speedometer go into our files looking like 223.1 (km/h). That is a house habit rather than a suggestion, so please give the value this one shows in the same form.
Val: 20 (km/h)
